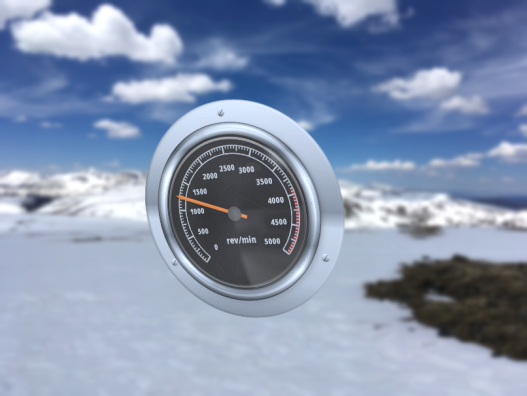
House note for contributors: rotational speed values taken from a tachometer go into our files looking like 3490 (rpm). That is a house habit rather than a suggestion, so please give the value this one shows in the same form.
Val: 1250 (rpm)
